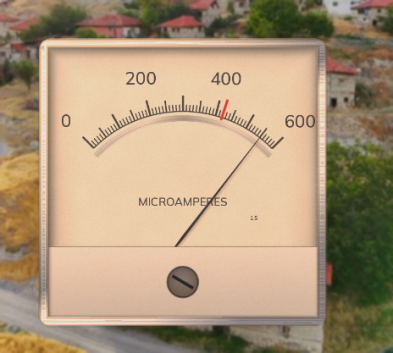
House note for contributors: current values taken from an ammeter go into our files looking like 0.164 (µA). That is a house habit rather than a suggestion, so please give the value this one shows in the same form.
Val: 550 (µA)
